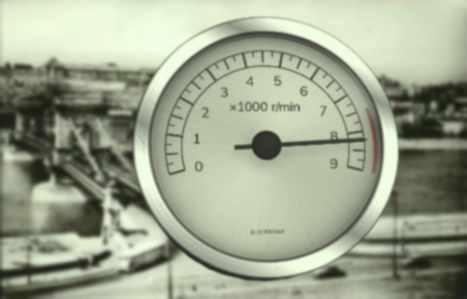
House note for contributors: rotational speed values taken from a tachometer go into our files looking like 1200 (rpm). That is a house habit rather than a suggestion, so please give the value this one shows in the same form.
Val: 8250 (rpm)
